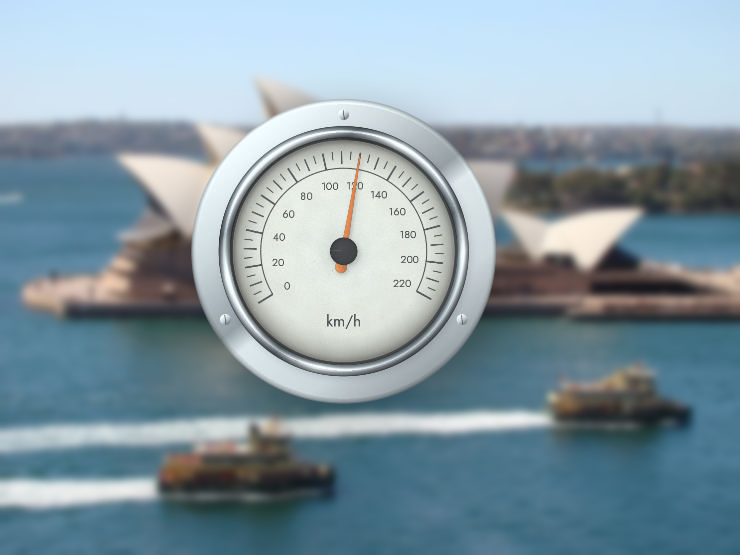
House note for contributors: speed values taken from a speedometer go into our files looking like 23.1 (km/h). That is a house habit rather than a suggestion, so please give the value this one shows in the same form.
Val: 120 (km/h)
